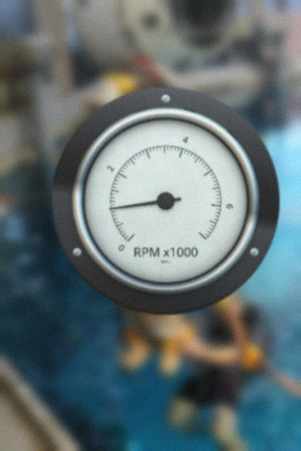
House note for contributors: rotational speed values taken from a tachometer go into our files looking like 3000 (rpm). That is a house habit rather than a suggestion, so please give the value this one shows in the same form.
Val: 1000 (rpm)
